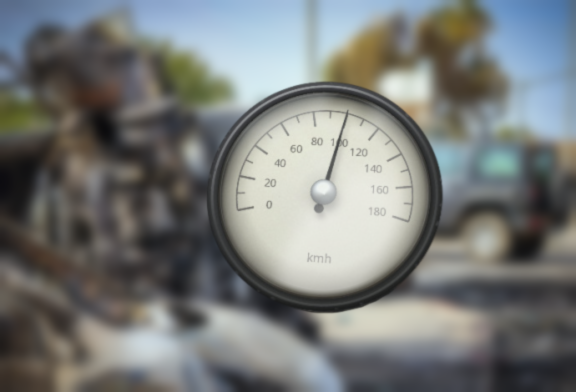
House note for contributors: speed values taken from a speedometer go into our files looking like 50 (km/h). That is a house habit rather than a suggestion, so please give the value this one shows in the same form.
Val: 100 (km/h)
